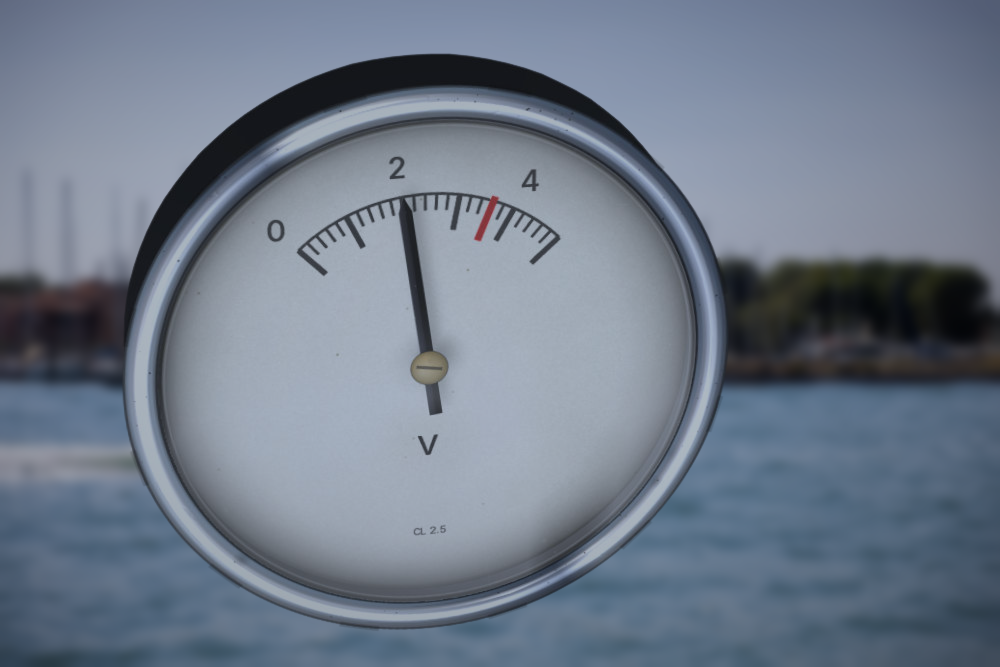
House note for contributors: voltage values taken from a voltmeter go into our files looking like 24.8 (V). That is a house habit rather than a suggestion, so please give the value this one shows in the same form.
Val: 2 (V)
